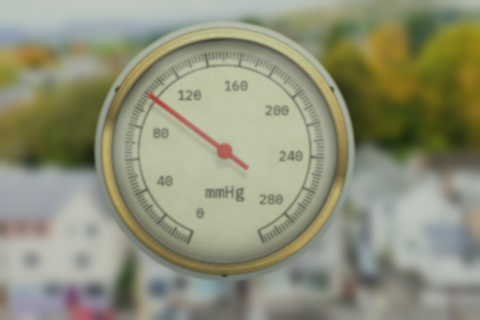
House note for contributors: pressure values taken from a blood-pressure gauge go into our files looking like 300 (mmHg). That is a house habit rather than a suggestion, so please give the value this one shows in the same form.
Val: 100 (mmHg)
